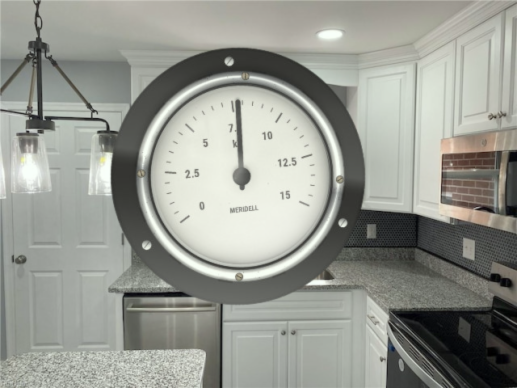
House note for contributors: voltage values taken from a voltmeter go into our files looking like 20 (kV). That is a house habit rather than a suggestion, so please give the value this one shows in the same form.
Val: 7.75 (kV)
